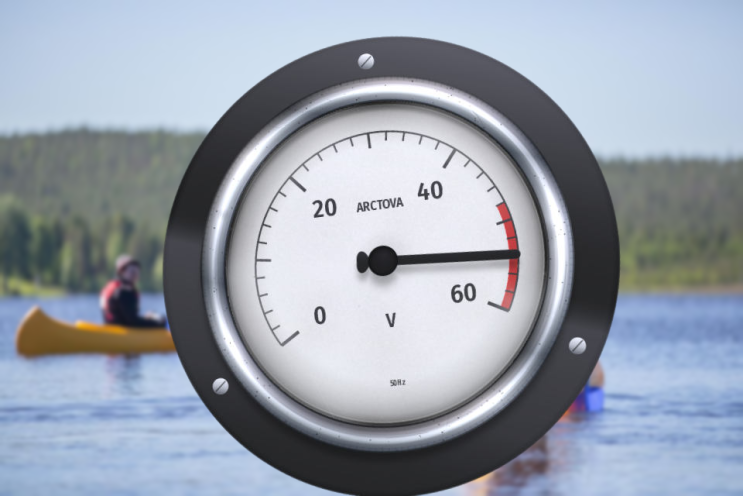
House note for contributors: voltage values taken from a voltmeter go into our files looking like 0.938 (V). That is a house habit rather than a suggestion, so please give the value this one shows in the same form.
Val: 54 (V)
